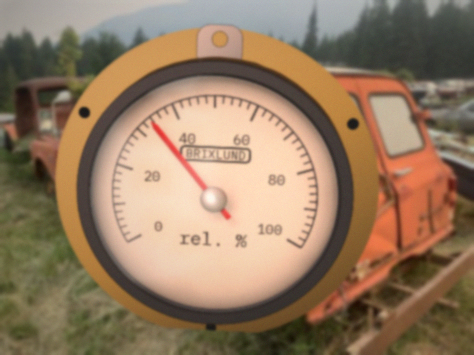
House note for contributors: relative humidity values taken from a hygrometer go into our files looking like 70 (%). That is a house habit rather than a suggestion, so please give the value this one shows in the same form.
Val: 34 (%)
